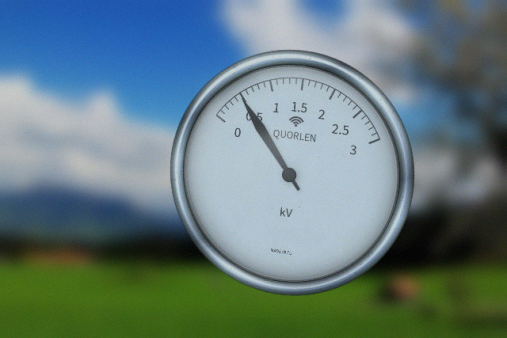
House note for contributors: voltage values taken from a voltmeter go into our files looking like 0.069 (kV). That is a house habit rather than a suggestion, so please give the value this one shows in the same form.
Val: 0.5 (kV)
